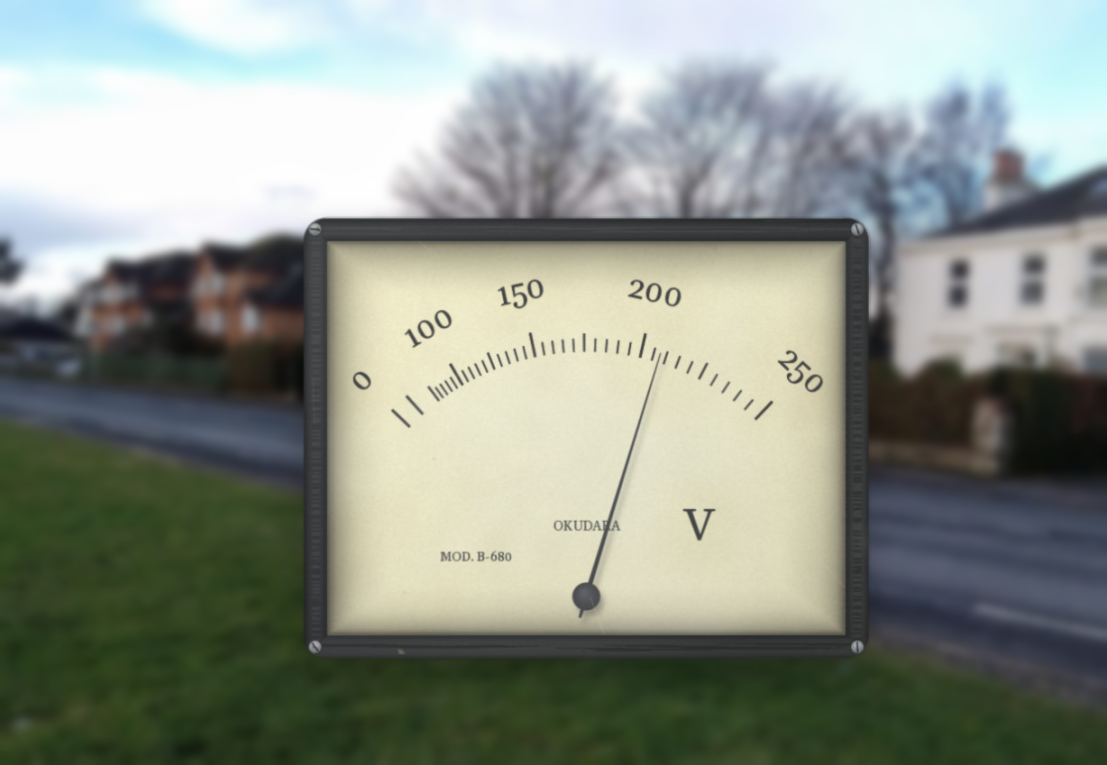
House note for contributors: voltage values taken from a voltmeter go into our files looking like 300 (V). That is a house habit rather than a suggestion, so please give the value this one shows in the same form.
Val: 207.5 (V)
